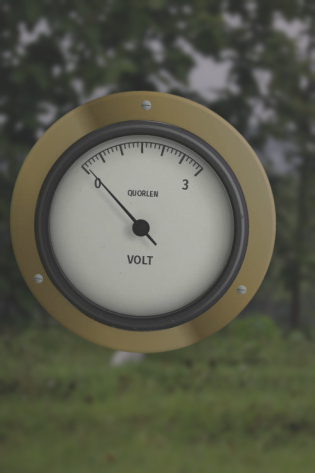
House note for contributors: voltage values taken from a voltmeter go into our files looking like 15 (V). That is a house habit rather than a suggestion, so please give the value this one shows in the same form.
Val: 0.1 (V)
